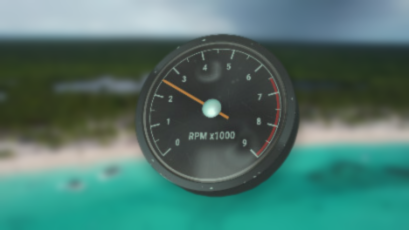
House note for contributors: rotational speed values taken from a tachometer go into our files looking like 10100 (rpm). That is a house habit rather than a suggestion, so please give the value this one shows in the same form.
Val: 2500 (rpm)
